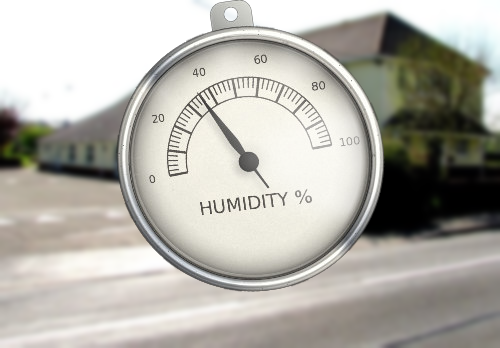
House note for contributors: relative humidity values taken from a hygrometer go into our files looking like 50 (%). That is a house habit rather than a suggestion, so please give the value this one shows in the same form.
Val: 36 (%)
